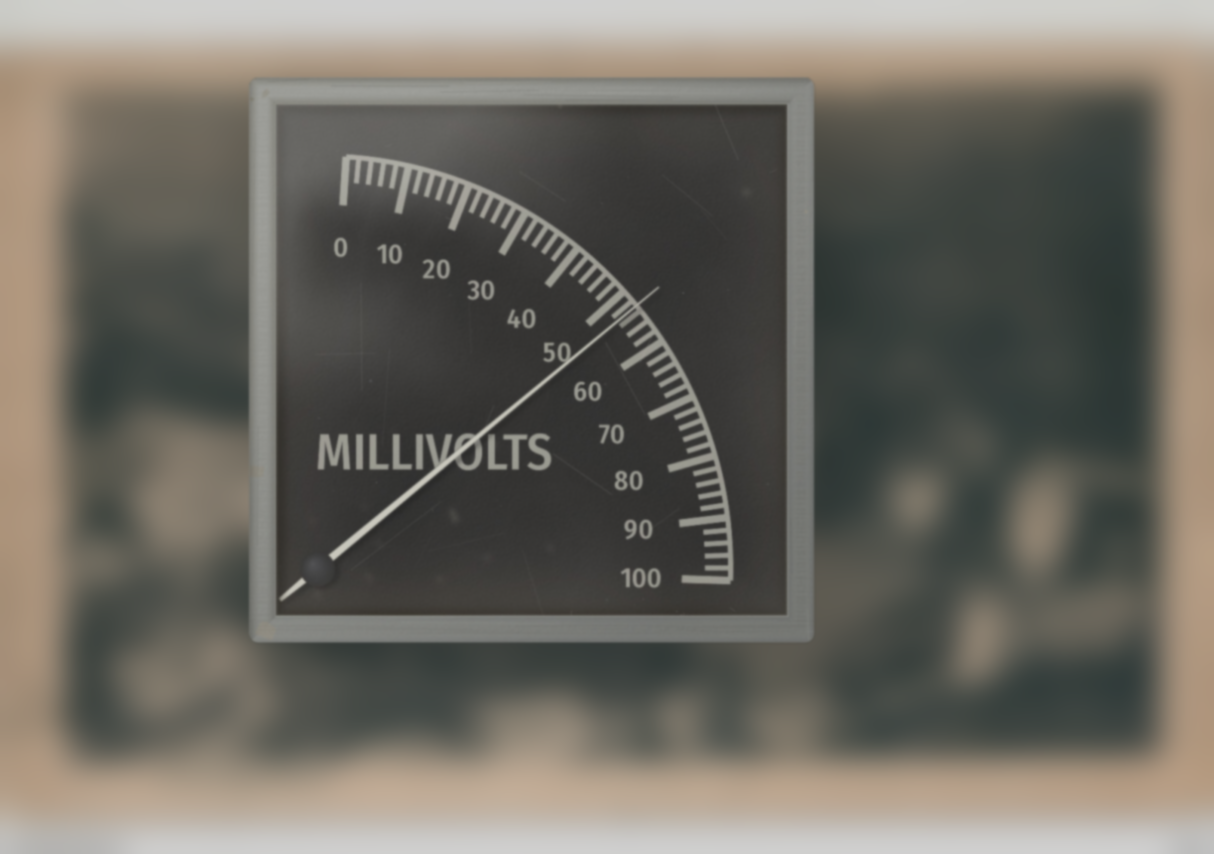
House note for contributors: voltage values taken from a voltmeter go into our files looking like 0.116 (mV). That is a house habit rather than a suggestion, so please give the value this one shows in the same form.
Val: 53 (mV)
